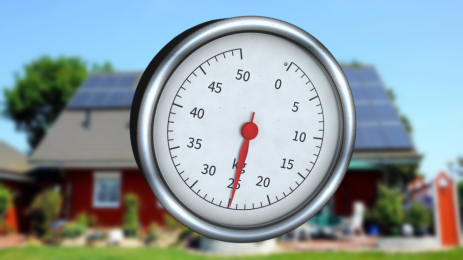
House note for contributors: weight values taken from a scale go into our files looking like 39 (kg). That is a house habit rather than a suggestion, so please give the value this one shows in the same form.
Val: 25 (kg)
